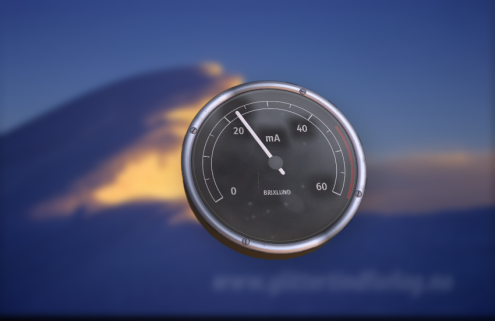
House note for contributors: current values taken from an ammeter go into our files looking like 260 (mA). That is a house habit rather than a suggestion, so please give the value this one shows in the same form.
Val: 22.5 (mA)
